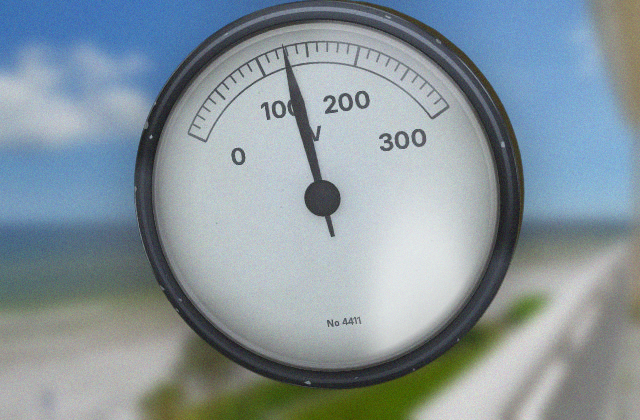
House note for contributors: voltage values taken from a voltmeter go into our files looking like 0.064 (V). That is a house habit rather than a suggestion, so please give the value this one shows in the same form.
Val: 130 (V)
